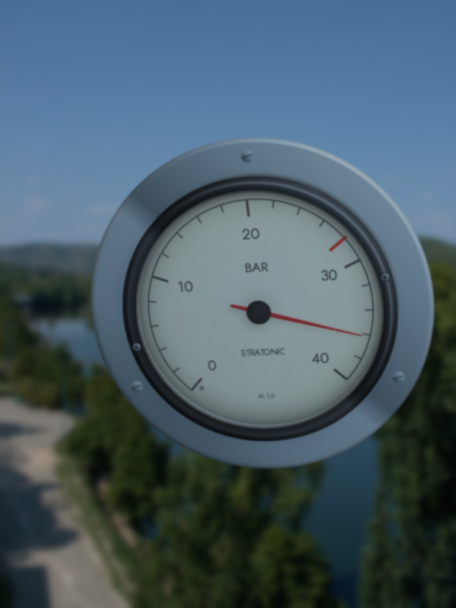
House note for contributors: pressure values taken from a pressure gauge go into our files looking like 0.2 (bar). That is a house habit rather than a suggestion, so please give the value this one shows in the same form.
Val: 36 (bar)
